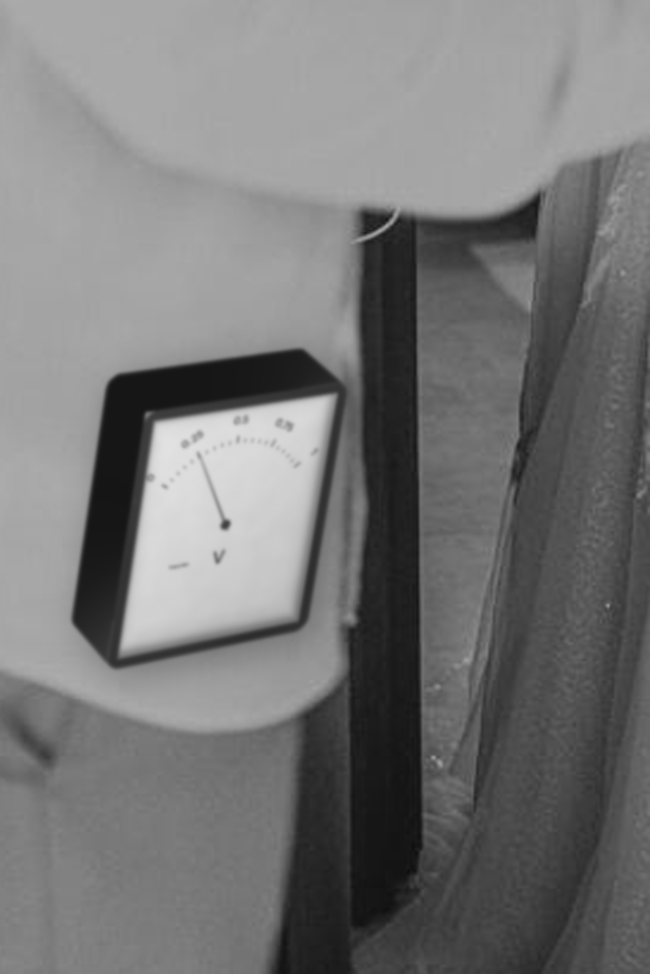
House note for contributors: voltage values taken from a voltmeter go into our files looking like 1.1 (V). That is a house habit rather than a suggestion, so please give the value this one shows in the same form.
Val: 0.25 (V)
